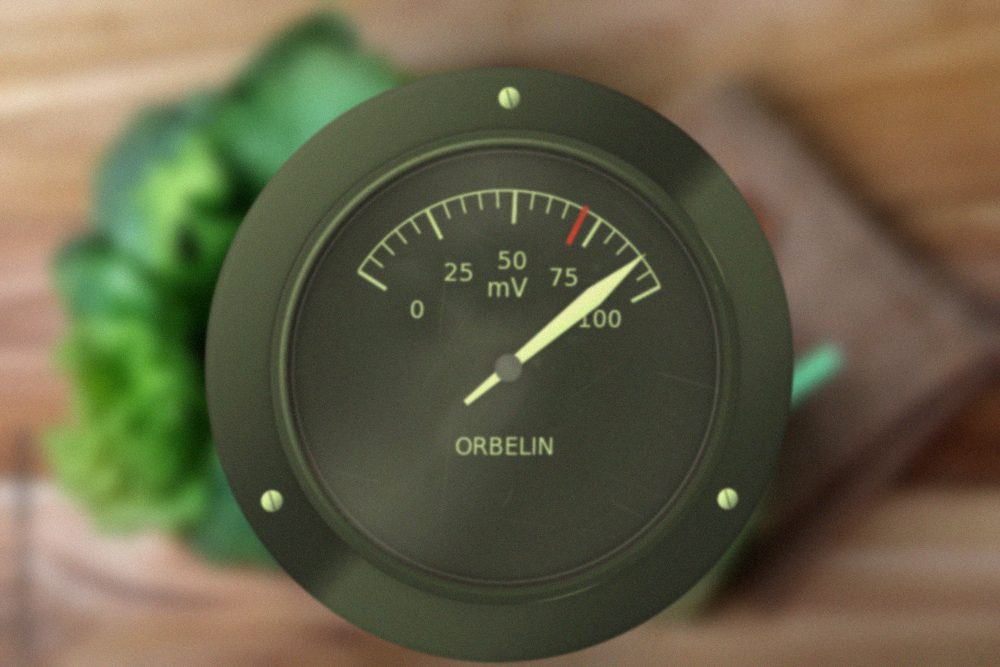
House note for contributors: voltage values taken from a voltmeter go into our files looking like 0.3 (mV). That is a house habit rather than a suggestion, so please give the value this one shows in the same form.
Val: 90 (mV)
